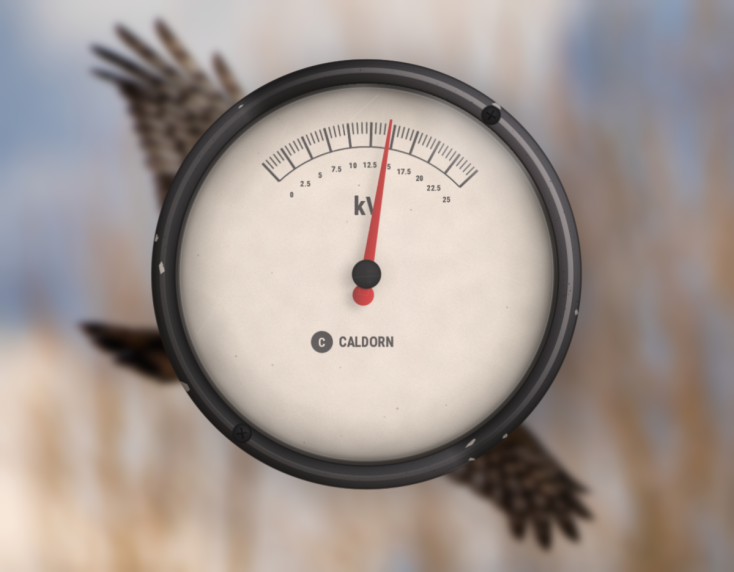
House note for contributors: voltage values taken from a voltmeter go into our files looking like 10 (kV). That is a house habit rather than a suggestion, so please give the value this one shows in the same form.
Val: 14.5 (kV)
